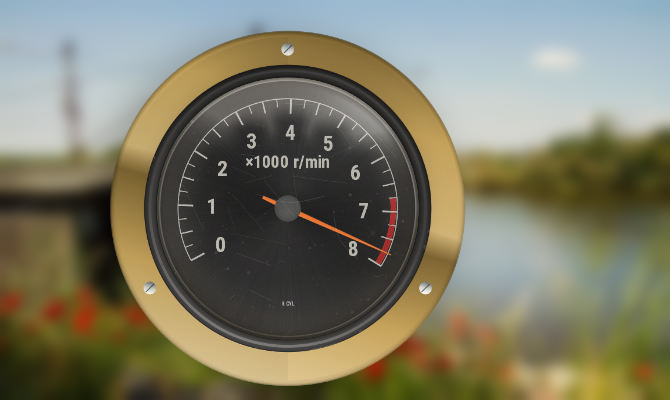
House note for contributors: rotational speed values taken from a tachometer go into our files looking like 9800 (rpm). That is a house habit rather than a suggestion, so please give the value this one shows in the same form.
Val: 7750 (rpm)
